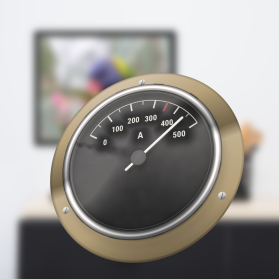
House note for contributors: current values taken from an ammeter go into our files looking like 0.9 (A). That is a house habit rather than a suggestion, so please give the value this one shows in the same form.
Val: 450 (A)
